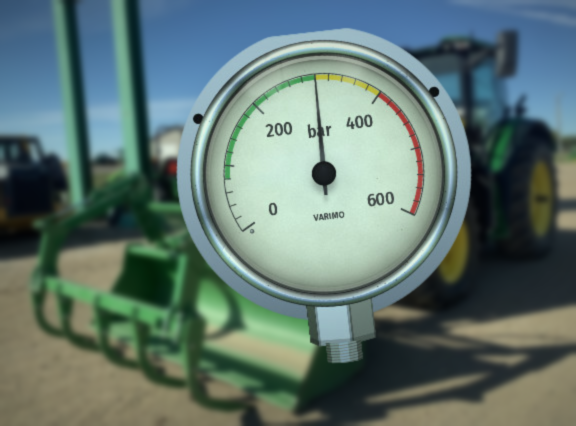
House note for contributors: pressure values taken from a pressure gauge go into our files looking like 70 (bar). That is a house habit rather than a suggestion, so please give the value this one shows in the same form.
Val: 300 (bar)
